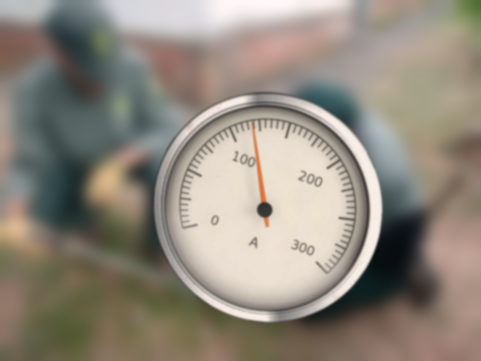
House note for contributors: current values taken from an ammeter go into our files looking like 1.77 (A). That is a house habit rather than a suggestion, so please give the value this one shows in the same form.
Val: 120 (A)
